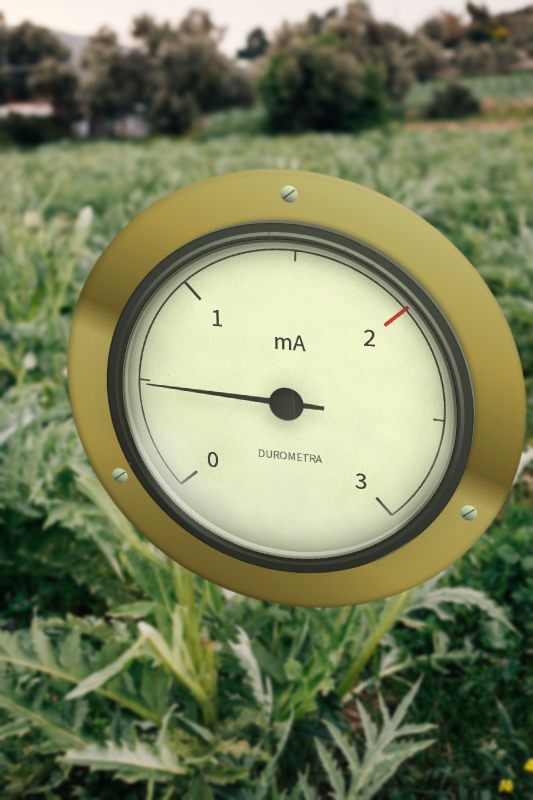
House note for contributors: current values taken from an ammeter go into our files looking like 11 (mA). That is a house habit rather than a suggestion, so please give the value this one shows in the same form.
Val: 0.5 (mA)
